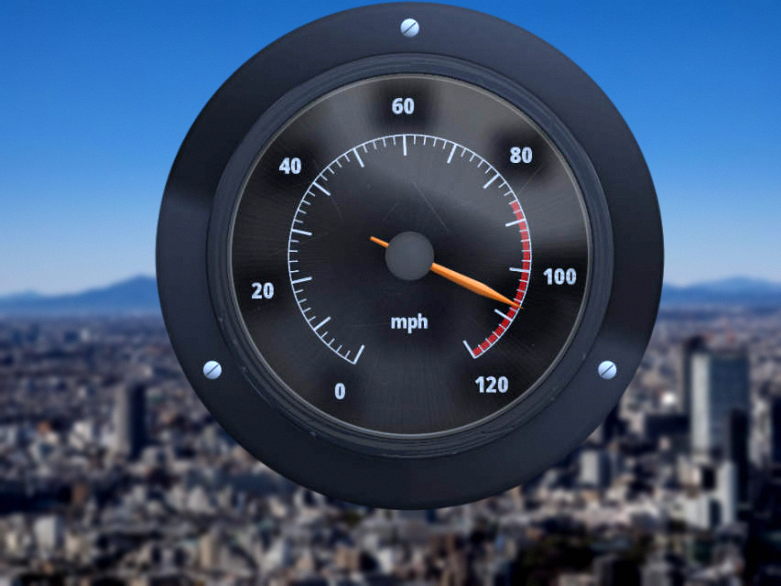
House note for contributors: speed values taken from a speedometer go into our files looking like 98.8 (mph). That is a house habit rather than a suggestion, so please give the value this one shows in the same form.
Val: 107 (mph)
